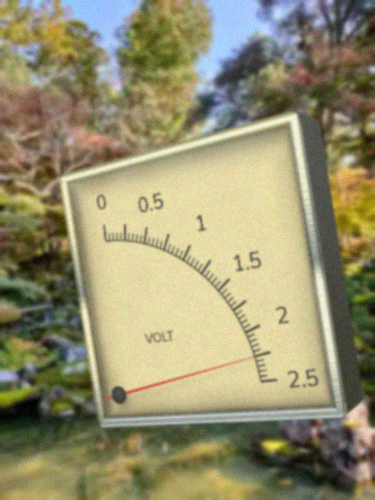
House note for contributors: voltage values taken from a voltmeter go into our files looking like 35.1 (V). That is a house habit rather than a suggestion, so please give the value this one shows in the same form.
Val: 2.25 (V)
